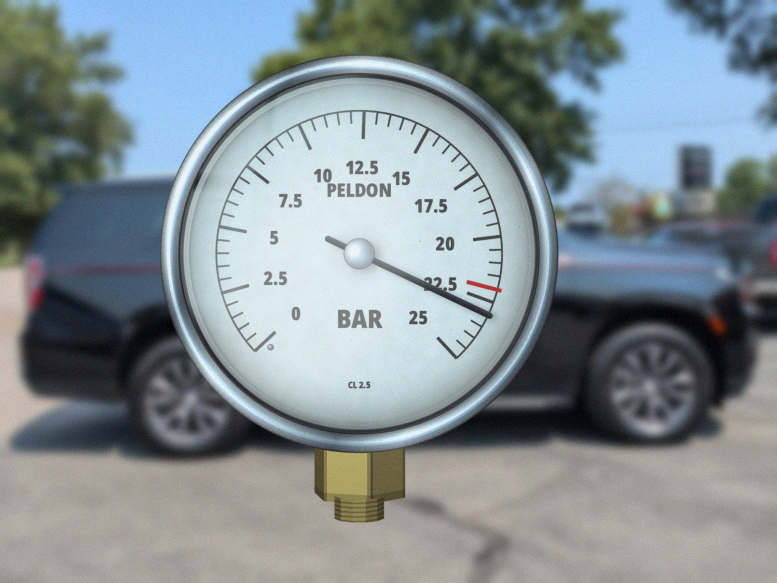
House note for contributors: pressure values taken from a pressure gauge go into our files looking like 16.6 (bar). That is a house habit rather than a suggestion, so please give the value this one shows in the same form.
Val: 23 (bar)
